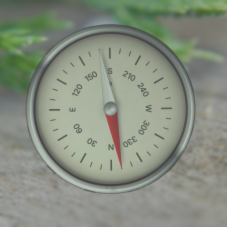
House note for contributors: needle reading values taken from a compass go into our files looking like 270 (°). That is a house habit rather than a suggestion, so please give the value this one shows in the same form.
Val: 350 (°)
